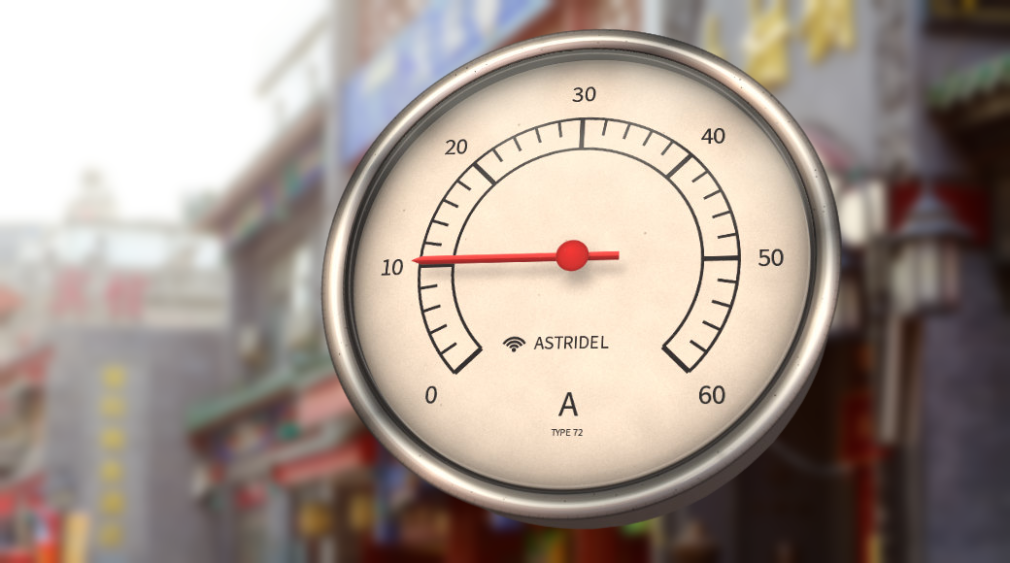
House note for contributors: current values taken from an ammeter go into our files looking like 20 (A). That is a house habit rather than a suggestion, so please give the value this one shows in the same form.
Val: 10 (A)
